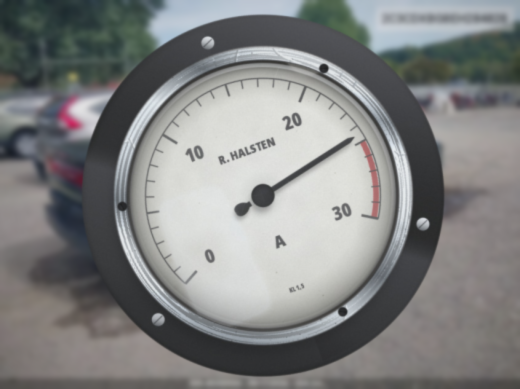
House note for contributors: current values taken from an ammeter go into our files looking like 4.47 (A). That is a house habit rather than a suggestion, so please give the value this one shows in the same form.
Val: 24.5 (A)
